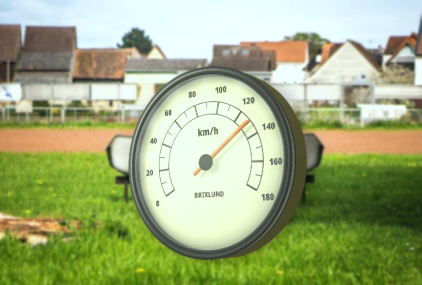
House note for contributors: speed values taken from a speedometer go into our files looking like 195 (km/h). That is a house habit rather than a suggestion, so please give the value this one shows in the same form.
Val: 130 (km/h)
